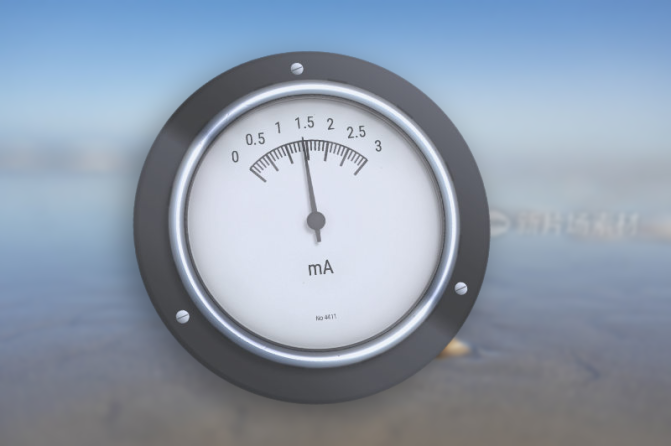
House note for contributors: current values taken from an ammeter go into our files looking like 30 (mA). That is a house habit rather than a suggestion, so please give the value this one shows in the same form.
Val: 1.4 (mA)
